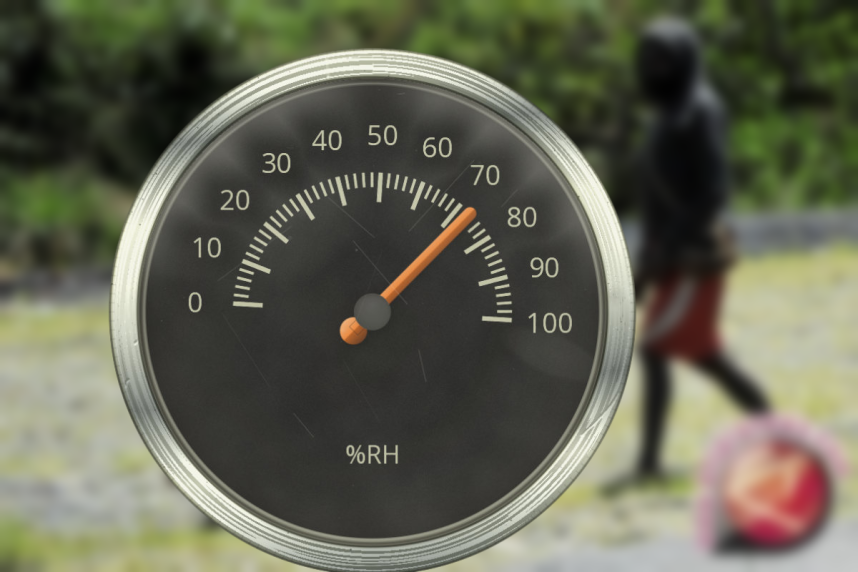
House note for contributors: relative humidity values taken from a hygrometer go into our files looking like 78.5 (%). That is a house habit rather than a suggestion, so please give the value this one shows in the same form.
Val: 73 (%)
